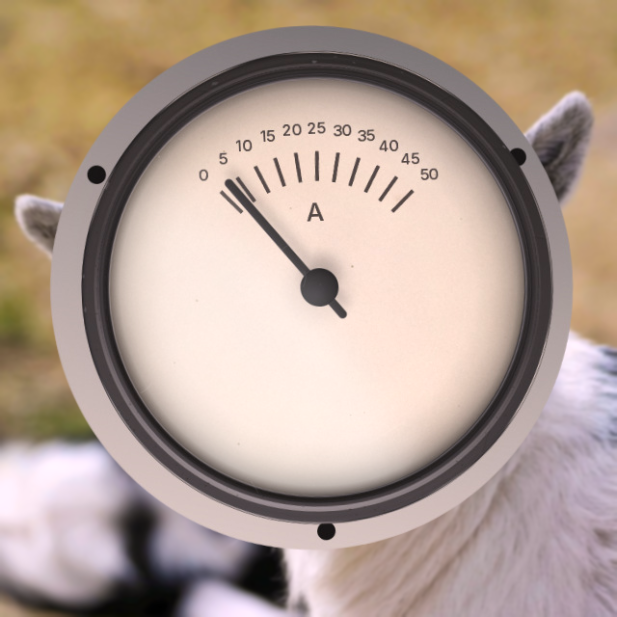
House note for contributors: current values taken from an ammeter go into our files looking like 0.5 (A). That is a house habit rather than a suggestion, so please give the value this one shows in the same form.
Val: 2.5 (A)
